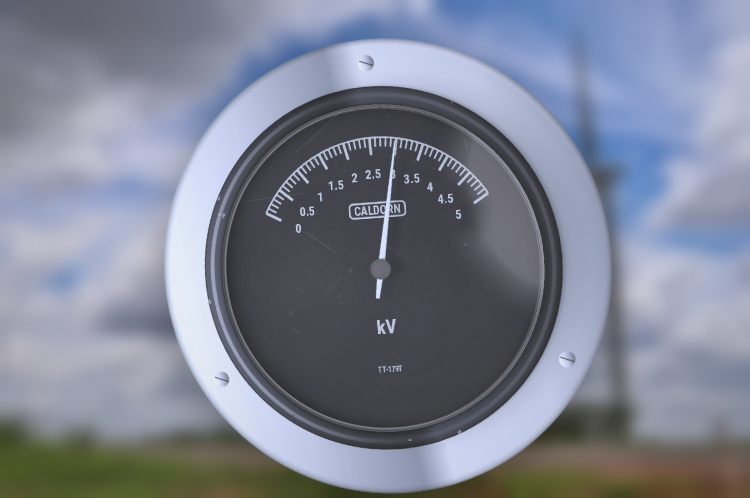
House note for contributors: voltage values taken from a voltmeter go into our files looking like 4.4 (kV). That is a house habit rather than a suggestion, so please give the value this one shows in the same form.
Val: 3 (kV)
